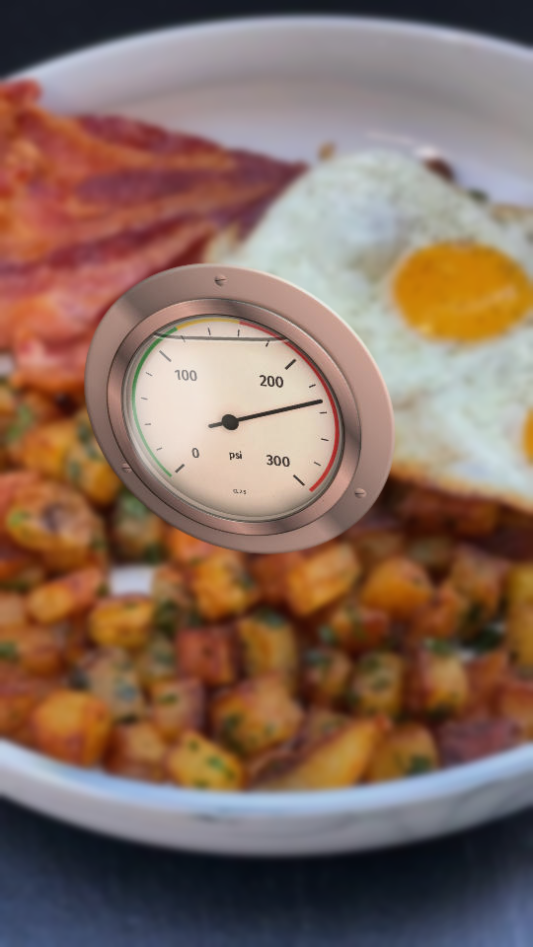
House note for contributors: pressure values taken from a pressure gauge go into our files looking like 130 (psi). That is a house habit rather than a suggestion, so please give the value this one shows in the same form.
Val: 230 (psi)
